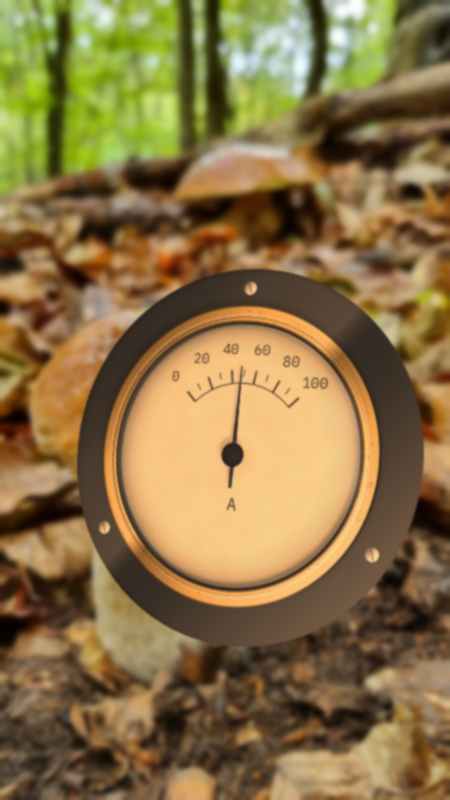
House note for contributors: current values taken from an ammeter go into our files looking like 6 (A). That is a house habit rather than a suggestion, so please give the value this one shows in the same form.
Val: 50 (A)
